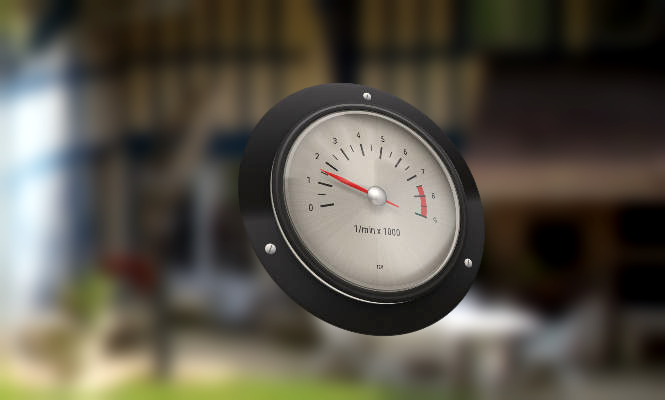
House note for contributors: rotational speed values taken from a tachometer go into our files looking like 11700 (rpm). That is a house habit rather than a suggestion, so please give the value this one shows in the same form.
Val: 1500 (rpm)
